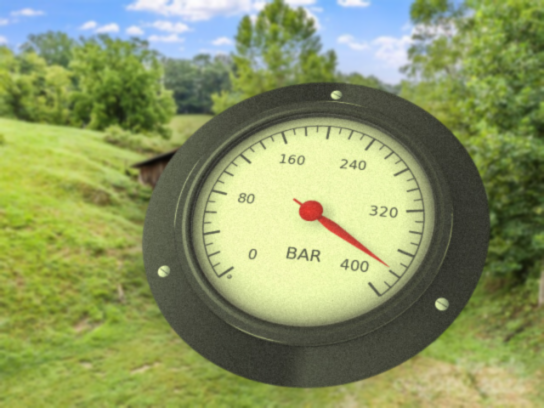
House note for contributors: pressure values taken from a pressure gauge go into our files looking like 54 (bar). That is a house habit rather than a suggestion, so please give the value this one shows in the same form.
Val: 380 (bar)
